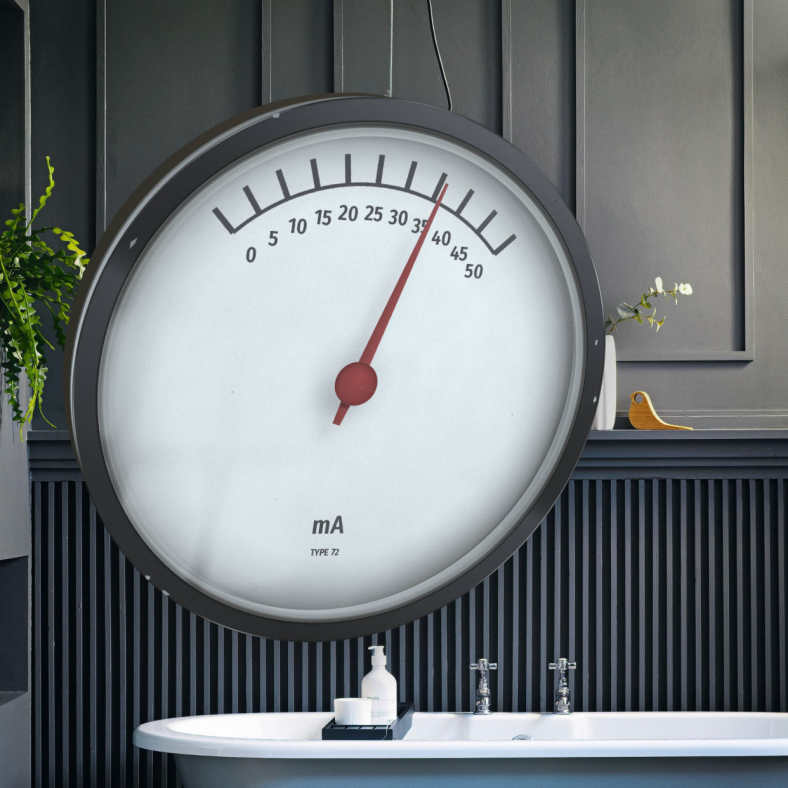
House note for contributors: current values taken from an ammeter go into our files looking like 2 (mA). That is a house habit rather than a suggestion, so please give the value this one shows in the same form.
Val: 35 (mA)
